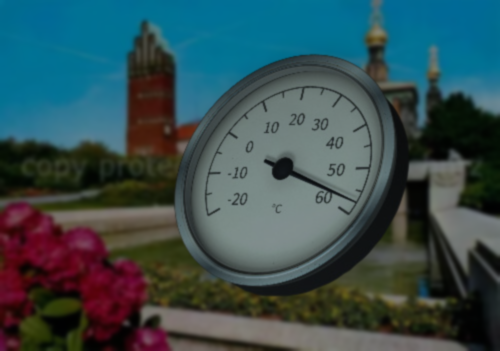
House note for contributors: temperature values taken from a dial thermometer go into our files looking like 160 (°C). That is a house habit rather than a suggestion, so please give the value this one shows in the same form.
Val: 57.5 (°C)
